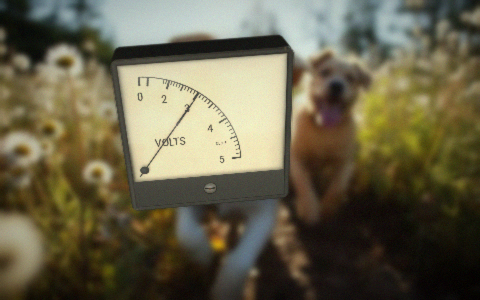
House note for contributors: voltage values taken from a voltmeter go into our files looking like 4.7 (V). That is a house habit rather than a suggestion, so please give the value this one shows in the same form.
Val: 3 (V)
